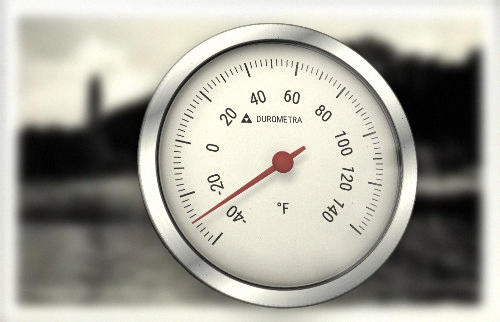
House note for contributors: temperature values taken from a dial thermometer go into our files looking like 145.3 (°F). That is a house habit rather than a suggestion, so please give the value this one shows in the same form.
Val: -30 (°F)
